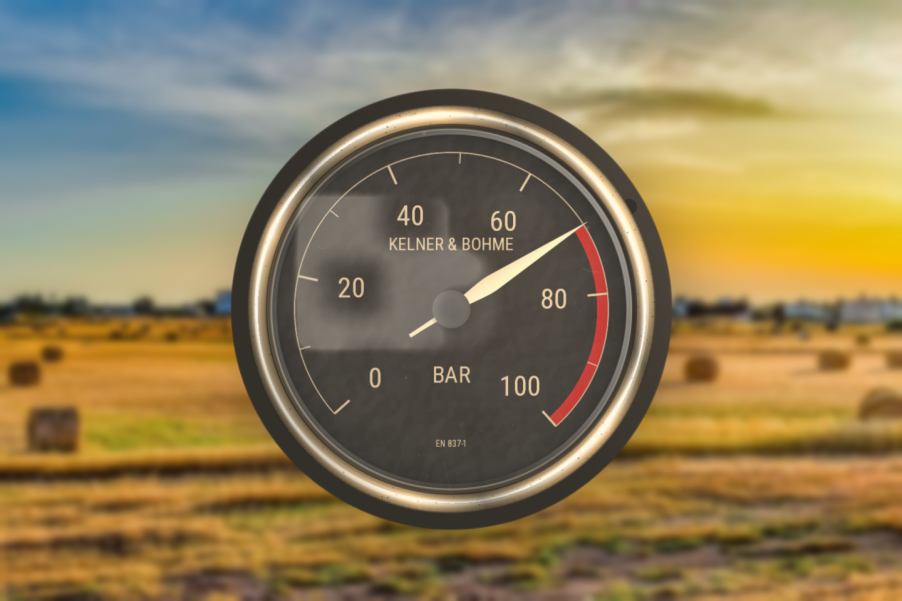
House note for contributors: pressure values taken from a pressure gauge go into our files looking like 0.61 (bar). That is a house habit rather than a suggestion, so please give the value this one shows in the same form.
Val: 70 (bar)
